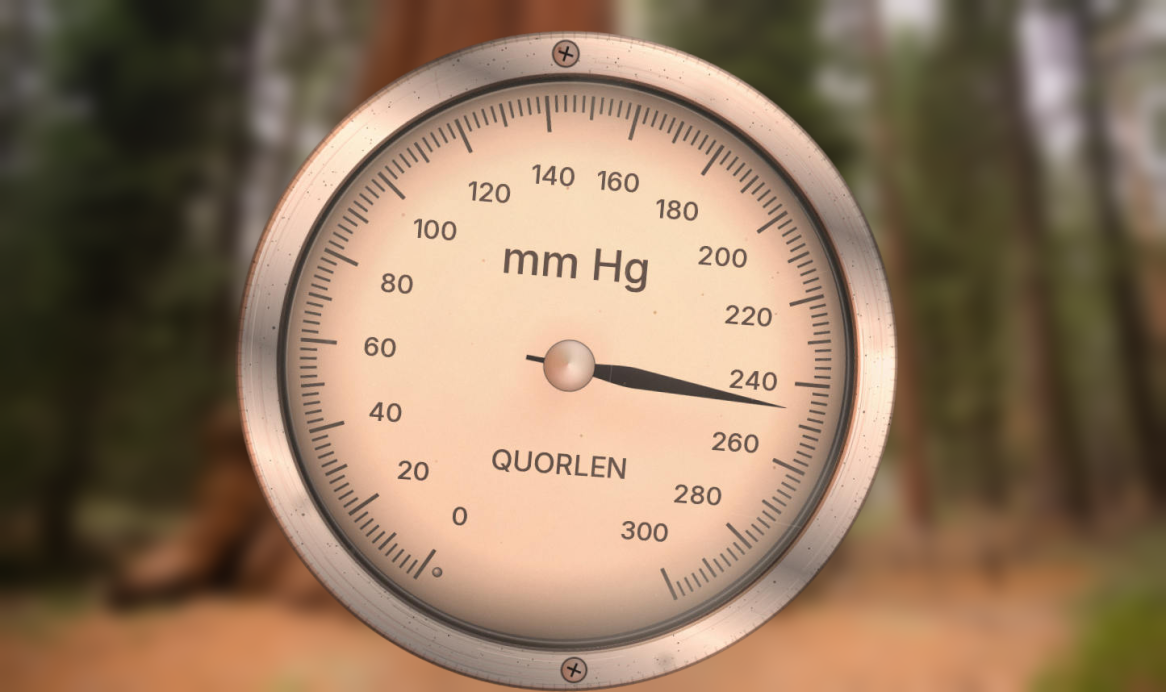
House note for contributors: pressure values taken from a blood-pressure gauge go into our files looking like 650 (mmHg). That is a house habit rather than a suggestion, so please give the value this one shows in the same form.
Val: 246 (mmHg)
